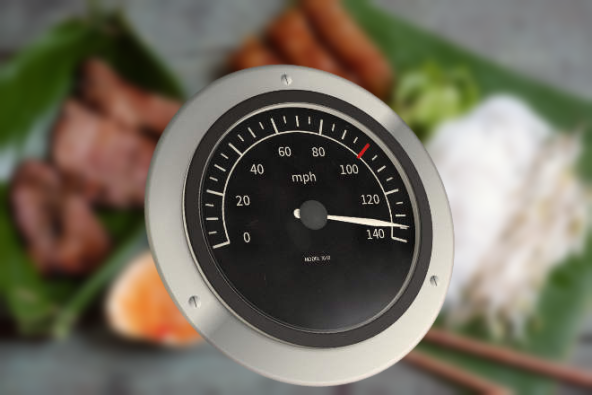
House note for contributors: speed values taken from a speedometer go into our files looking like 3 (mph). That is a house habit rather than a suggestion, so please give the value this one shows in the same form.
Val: 135 (mph)
